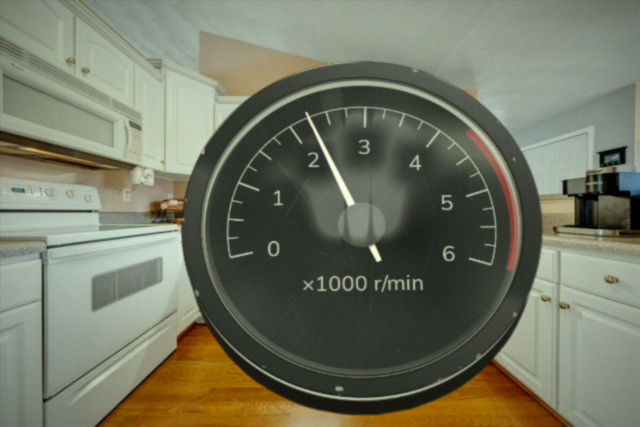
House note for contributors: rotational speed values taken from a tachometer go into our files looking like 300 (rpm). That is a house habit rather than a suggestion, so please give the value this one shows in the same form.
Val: 2250 (rpm)
